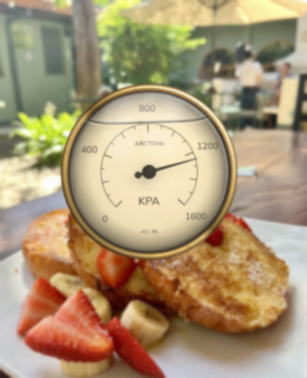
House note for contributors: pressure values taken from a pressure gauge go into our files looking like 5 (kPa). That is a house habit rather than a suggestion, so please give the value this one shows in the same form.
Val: 1250 (kPa)
